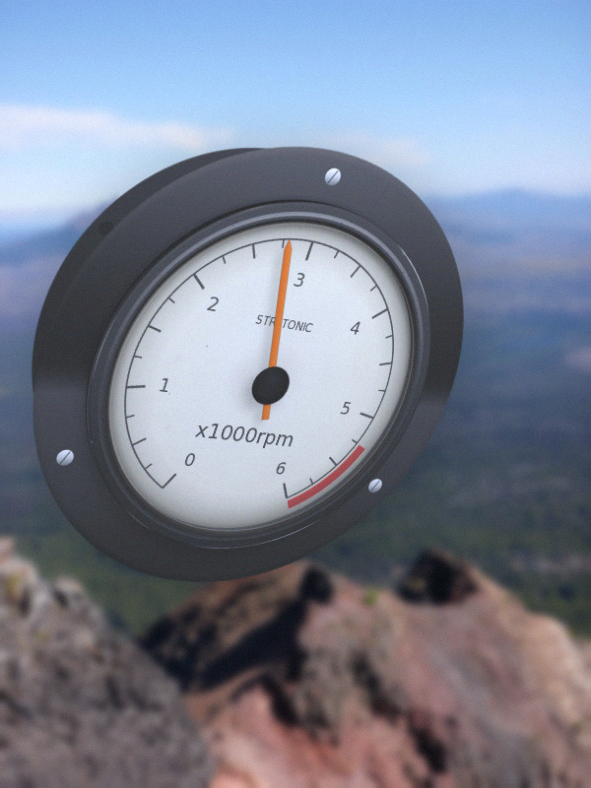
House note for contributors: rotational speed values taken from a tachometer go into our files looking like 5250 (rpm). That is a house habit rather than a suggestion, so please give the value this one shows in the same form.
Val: 2750 (rpm)
